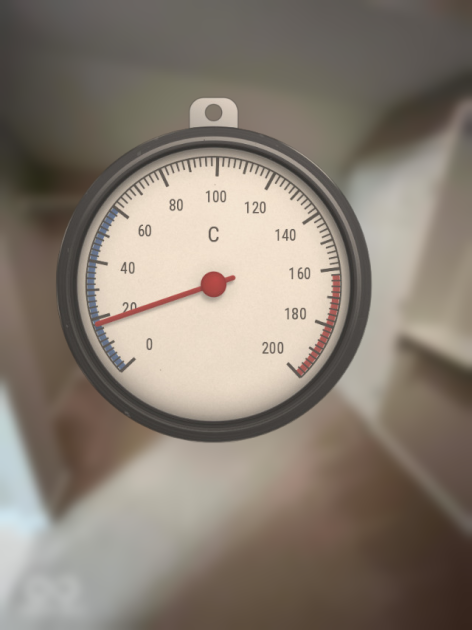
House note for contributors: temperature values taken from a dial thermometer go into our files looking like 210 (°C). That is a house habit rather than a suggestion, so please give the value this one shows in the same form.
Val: 18 (°C)
